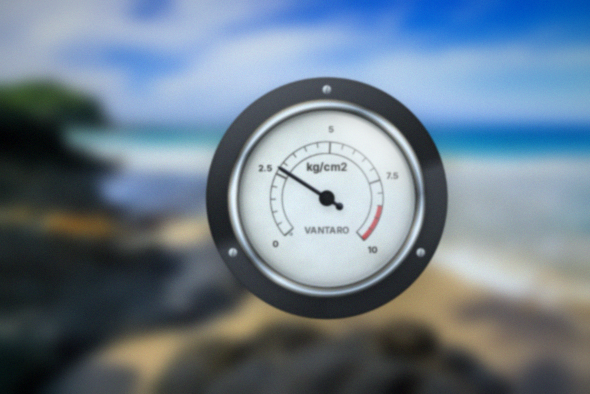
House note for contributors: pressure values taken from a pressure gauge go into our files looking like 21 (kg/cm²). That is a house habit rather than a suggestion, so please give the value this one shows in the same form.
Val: 2.75 (kg/cm²)
